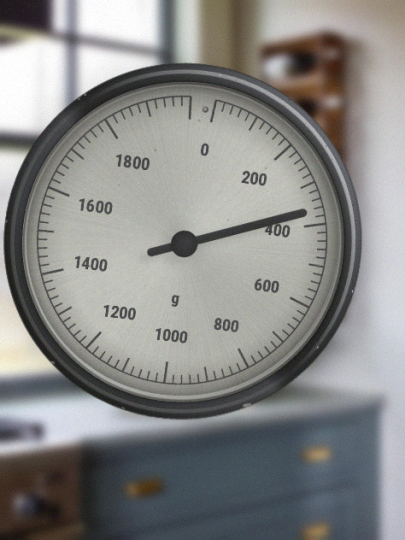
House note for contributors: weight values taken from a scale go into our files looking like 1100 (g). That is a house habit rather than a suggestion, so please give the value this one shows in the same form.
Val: 360 (g)
